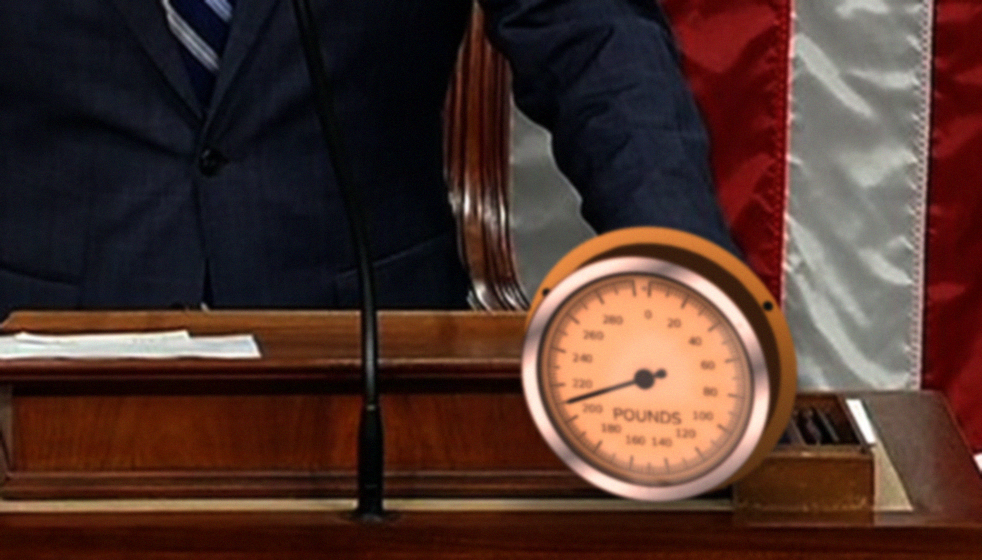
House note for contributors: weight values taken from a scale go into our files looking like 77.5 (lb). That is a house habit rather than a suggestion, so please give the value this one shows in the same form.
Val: 210 (lb)
